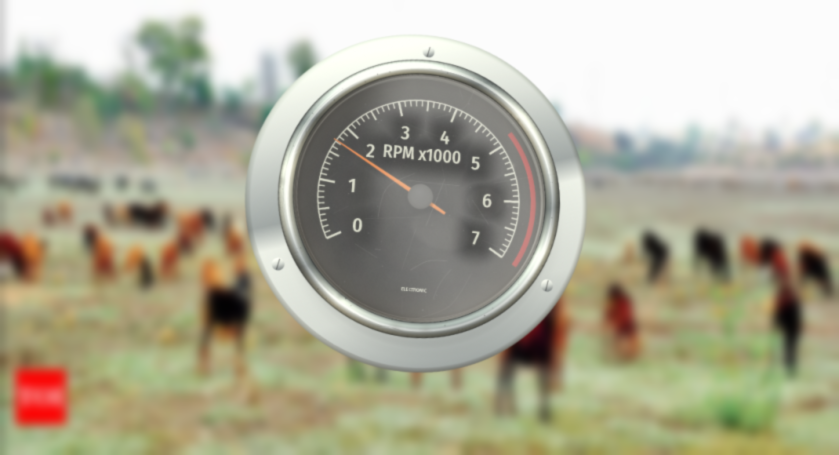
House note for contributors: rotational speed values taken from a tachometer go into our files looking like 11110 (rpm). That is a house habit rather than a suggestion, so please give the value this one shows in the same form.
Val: 1700 (rpm)
